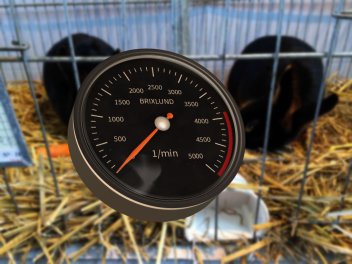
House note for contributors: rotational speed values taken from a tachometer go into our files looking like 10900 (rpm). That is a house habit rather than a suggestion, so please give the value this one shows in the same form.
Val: 0 (rpm)
